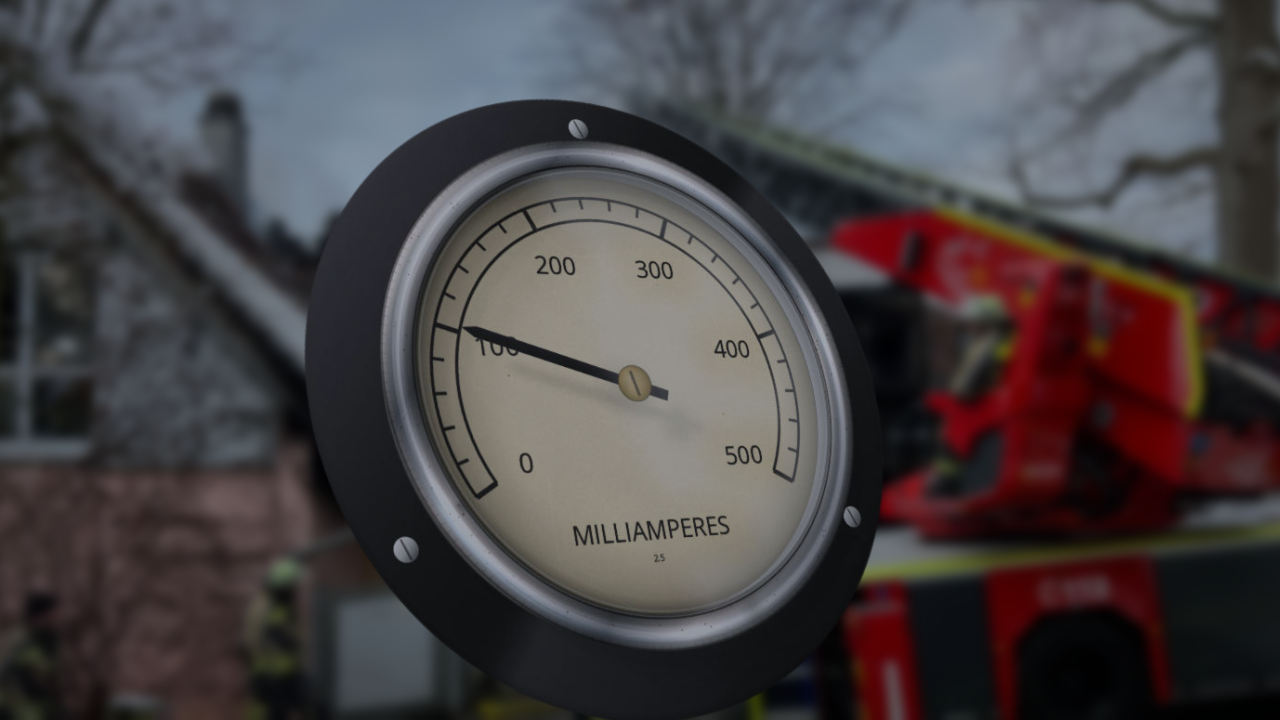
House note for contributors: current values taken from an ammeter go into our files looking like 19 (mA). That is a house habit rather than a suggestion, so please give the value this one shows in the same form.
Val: 100 (mA)
